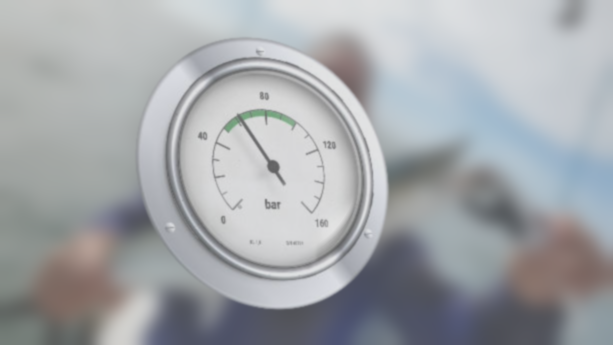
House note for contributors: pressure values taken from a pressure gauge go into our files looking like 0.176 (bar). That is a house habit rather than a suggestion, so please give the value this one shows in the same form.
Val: 60 (bar)
